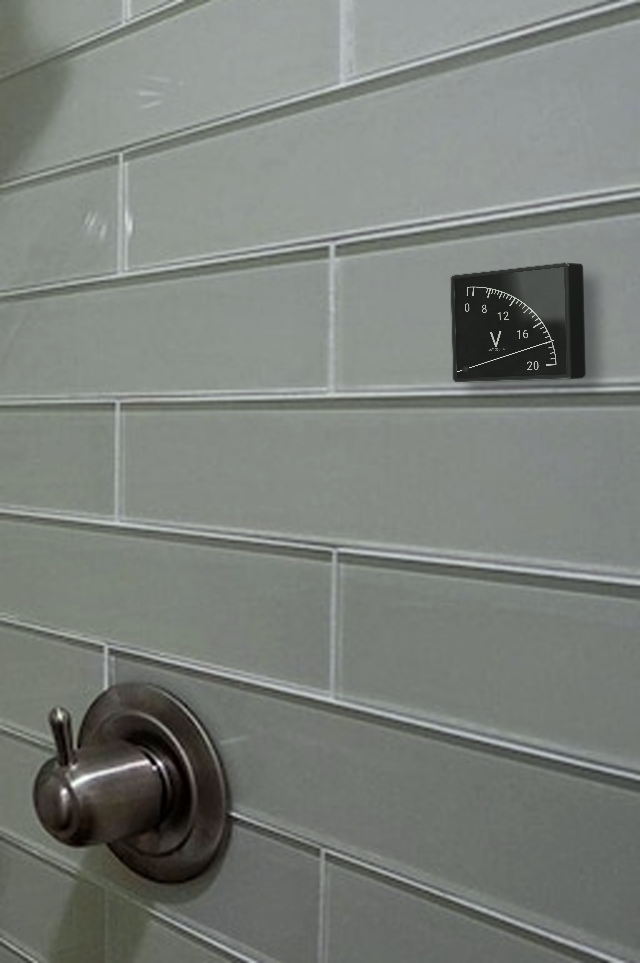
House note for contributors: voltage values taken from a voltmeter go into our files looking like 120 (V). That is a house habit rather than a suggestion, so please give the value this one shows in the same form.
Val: 18 (V)
